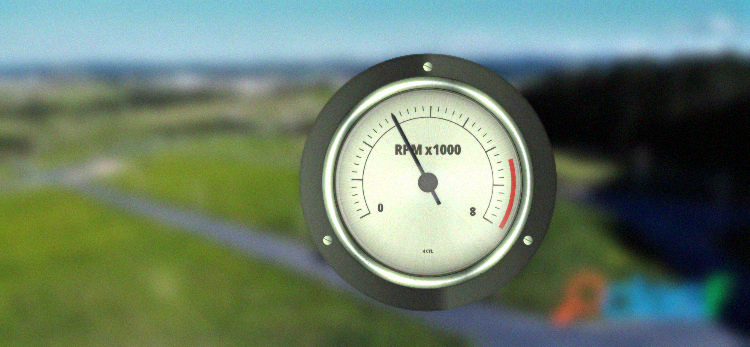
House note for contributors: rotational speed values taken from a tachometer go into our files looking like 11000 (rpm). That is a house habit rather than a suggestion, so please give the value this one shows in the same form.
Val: 3000 (rpm)
